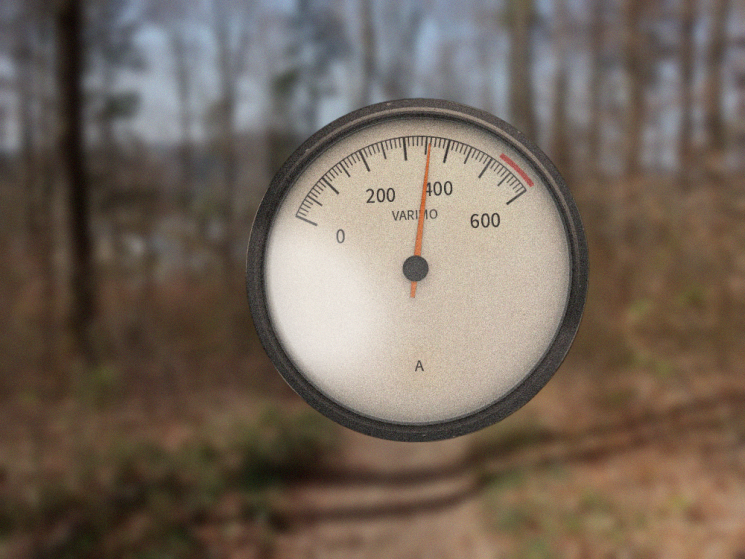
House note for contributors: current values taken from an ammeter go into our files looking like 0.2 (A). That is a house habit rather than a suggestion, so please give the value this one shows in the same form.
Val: 360 (A)
